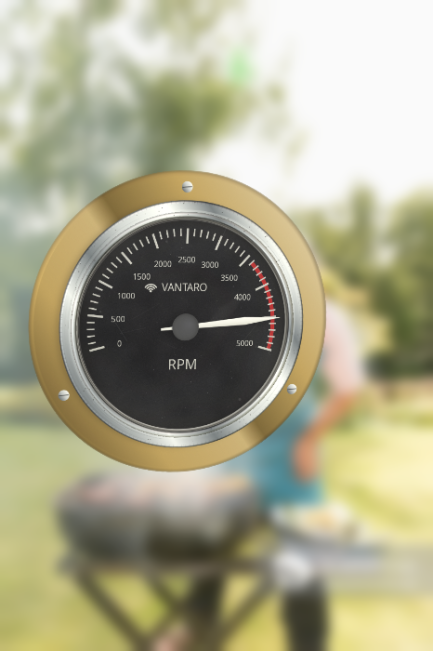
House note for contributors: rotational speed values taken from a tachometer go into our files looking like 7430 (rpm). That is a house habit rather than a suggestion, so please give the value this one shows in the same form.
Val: 4500 (rpm)
